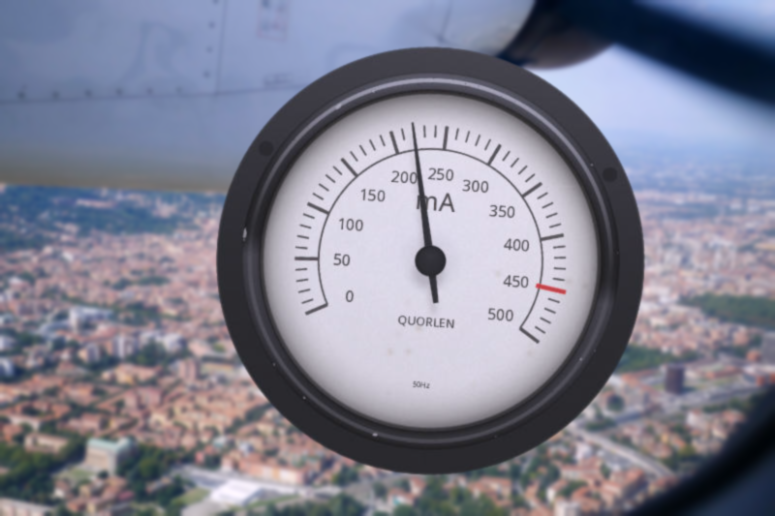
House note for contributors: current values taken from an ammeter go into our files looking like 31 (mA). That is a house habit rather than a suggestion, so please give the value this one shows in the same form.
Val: 220 (mA)
